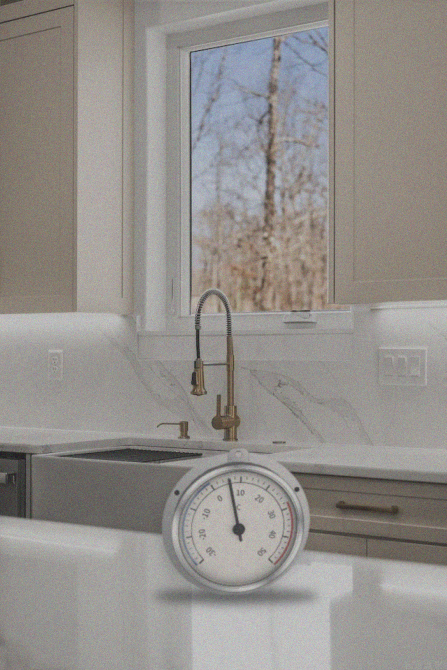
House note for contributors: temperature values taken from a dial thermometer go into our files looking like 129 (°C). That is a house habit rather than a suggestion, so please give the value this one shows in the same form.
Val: 6 (°C)
